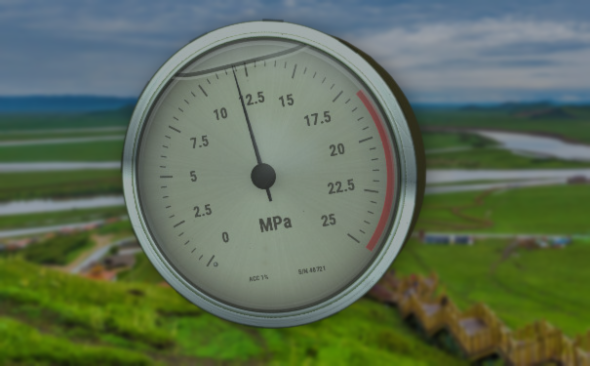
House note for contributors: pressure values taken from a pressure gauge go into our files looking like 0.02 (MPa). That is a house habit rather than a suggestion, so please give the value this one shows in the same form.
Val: 12 (MPa)
